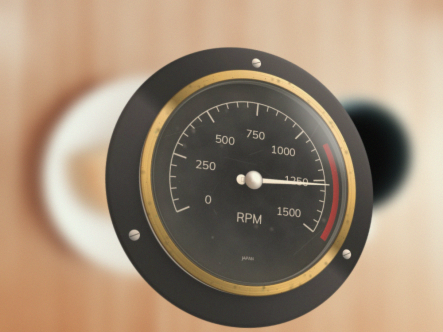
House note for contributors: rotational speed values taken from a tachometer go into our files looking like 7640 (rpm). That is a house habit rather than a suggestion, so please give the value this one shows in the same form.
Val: 1275 (rpm)
